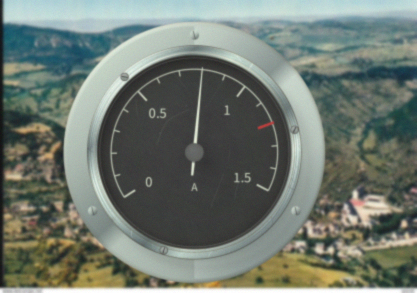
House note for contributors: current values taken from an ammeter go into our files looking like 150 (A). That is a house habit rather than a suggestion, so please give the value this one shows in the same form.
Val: 0.8 (A)
